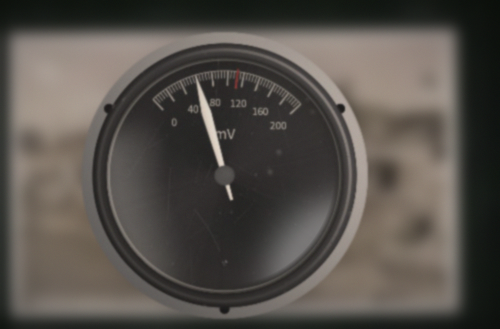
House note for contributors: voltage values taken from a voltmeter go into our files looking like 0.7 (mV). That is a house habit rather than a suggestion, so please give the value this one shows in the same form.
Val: 60 (mV)
